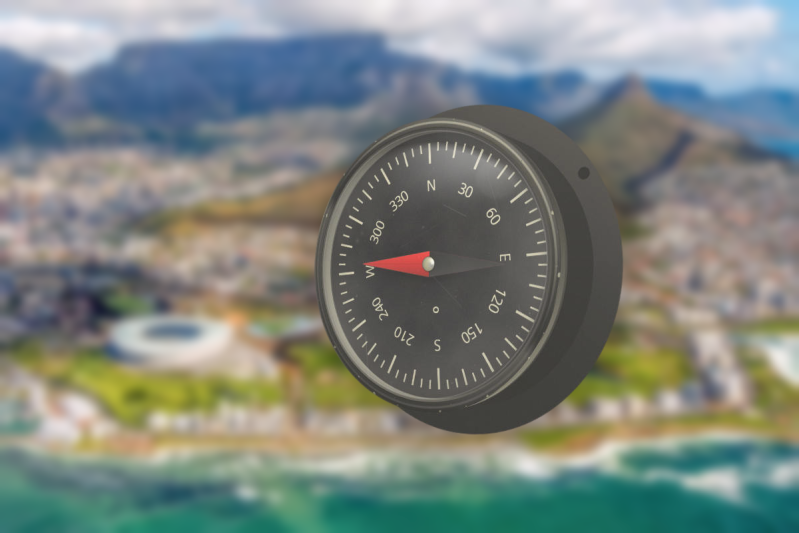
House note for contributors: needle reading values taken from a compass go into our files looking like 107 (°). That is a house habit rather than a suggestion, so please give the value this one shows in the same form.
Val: 275 (°)
